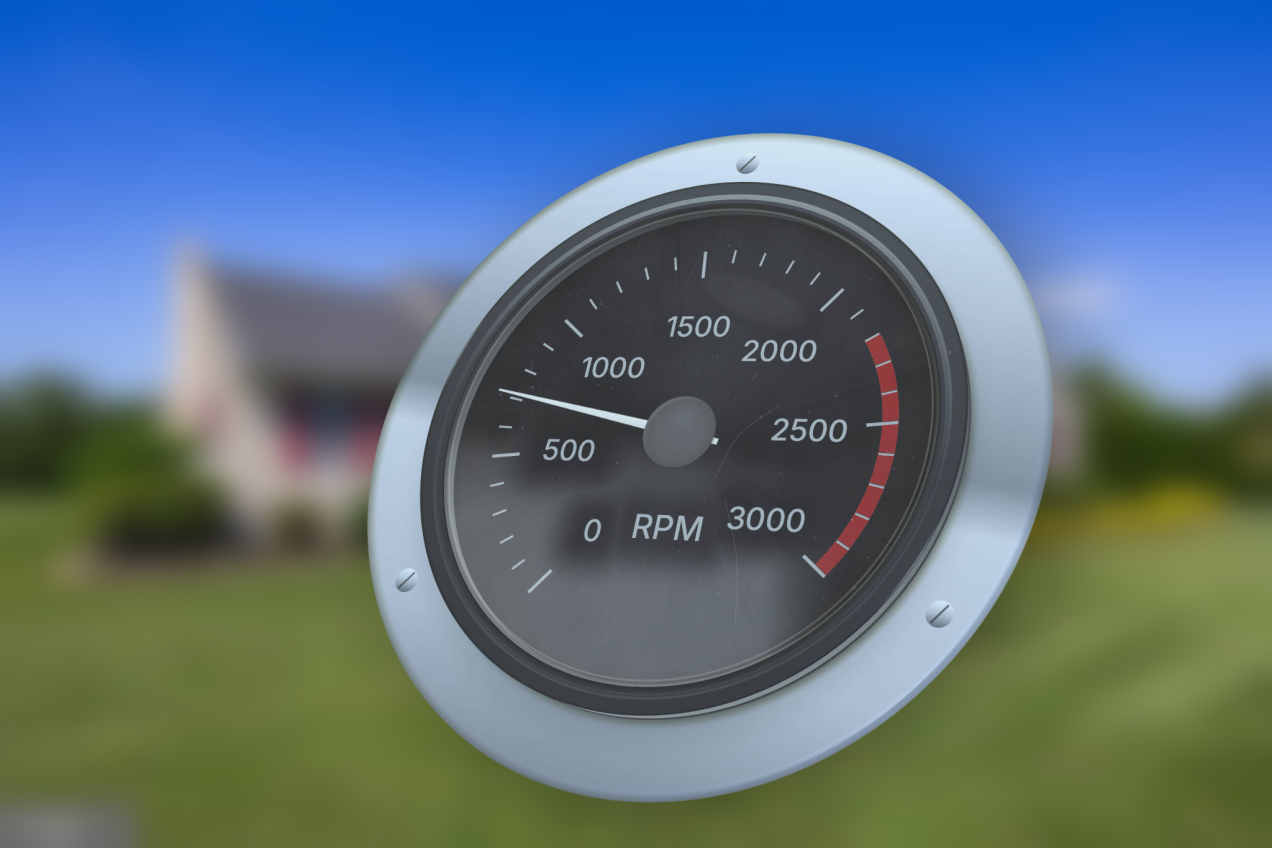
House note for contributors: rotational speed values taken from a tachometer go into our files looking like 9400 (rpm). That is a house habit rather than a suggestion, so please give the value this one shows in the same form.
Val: 700 (rpm)
